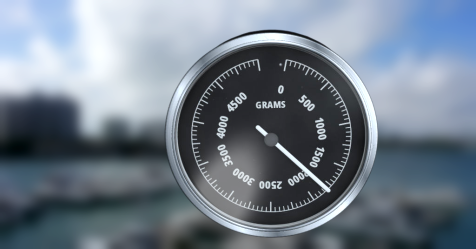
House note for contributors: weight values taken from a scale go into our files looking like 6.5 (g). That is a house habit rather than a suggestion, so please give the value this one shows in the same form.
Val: 1800 (g)
